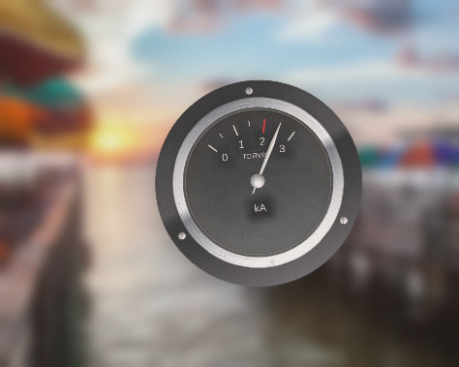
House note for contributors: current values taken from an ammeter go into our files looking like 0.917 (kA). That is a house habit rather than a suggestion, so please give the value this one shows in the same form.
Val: 2.5 (kA)
